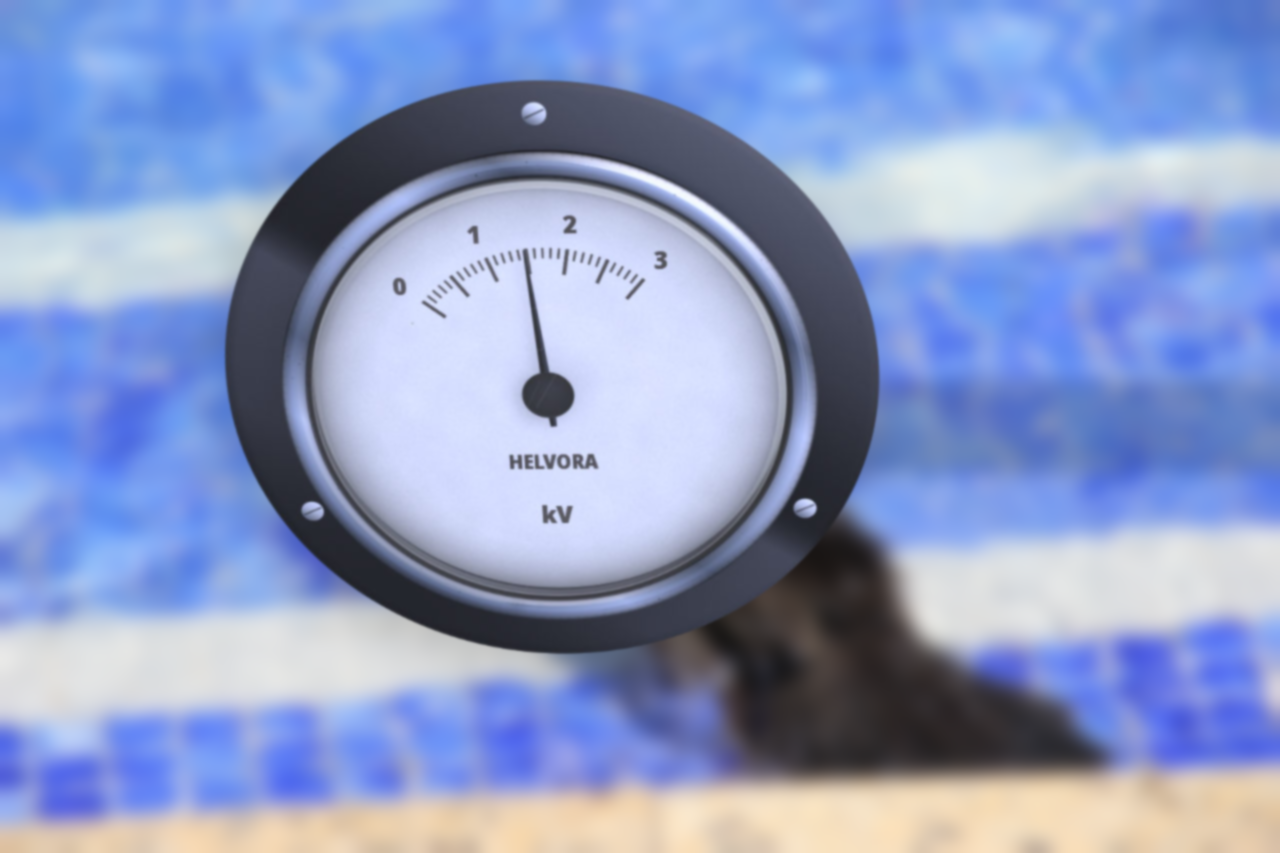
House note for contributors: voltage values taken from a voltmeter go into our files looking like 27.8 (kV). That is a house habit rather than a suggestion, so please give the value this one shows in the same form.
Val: 1.5 (kV)
